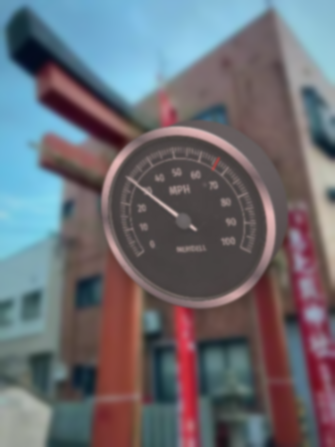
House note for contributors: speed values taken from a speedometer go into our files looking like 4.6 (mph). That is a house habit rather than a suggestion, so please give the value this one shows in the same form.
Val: 30 (mph)
